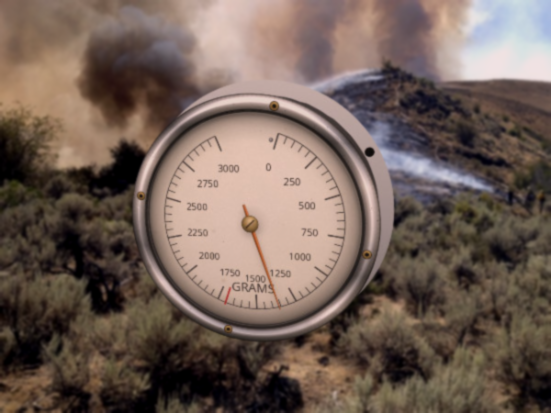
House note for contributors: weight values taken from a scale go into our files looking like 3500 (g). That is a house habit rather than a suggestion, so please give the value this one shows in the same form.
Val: 1350 (g)
